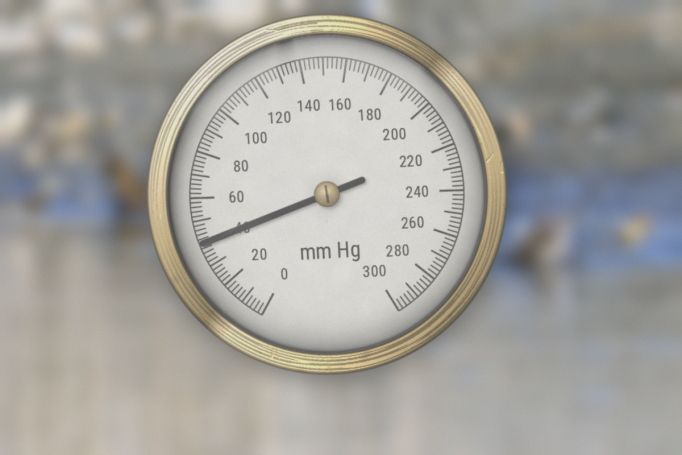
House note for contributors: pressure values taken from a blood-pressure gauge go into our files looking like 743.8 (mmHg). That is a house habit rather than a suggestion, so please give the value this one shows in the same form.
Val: 40 (mmHg)
